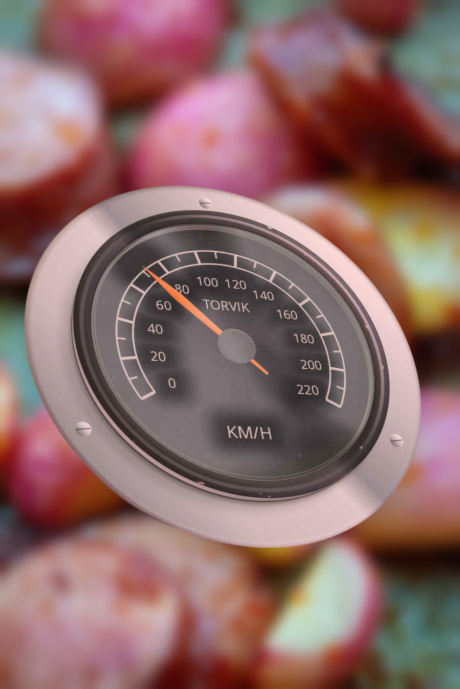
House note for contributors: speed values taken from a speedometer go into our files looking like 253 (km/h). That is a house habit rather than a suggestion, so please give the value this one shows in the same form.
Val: 70 (km/h)
